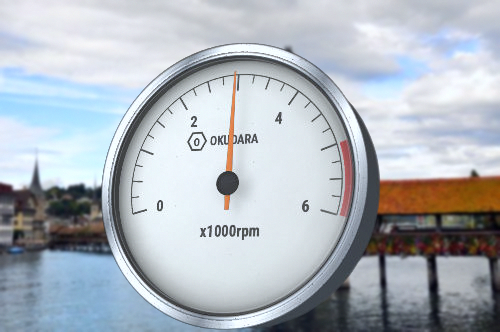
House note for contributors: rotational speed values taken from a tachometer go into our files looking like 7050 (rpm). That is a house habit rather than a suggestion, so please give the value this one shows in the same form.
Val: 3000 (rpm)
